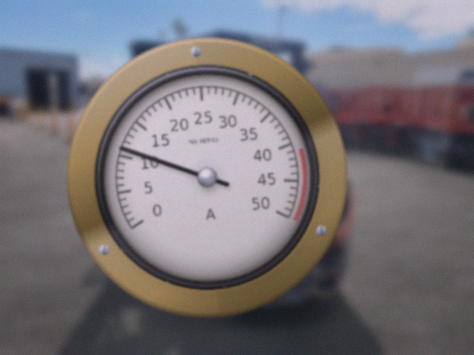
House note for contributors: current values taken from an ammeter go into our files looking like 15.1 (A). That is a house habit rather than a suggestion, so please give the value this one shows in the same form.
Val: 11 (A)
